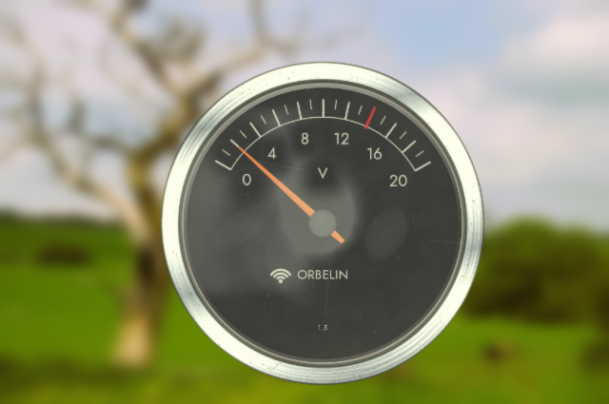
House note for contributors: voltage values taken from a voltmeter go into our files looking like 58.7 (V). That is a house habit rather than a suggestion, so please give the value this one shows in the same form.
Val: 2 (V)
